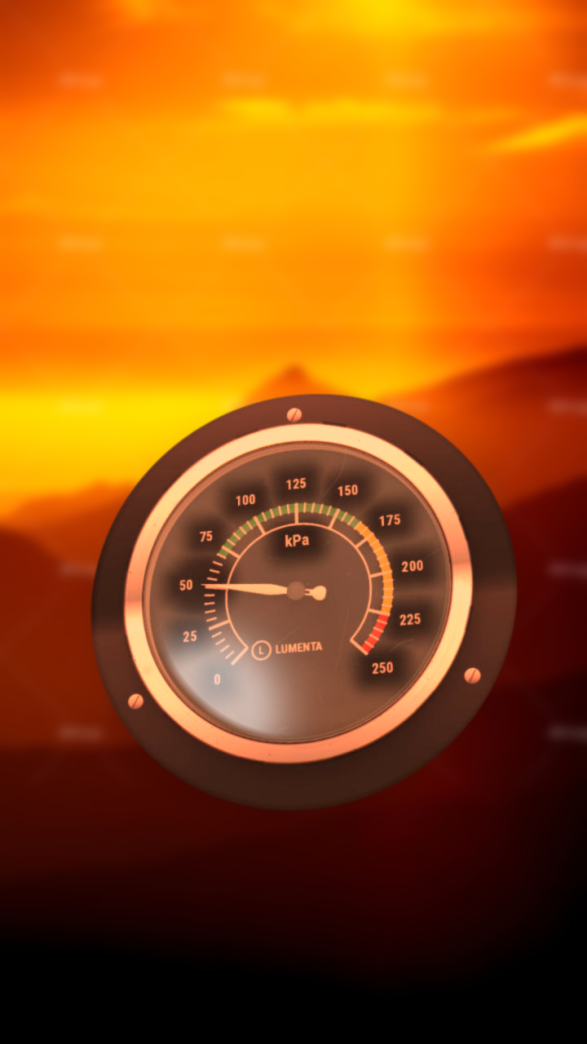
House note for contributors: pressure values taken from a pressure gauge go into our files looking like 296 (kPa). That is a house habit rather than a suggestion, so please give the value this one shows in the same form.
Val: 50 (kPa)
